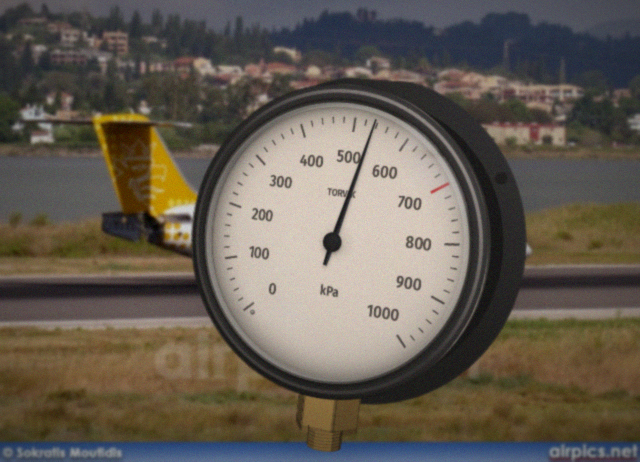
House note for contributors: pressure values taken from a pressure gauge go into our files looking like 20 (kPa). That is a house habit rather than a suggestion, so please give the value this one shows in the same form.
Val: 540 (kPa)
